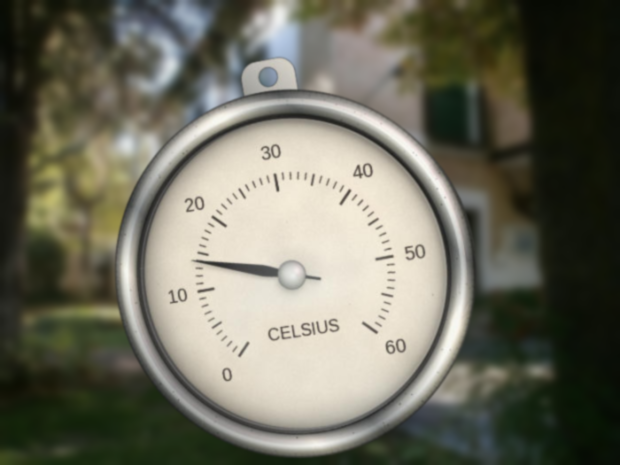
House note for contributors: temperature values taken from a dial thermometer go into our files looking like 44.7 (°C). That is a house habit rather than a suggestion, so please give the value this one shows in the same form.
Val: 14 (°C)
